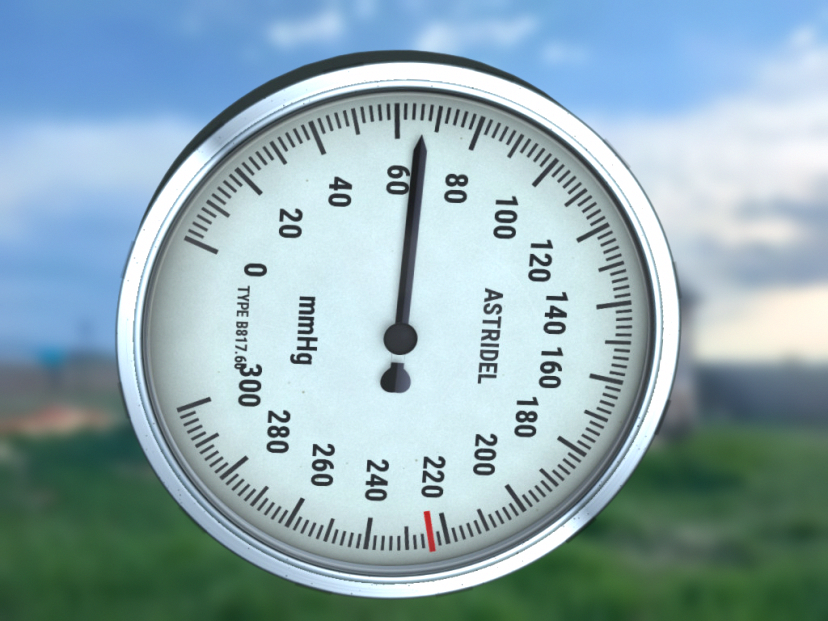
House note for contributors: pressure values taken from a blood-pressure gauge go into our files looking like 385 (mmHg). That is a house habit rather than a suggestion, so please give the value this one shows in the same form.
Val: 66 (mmHg)
